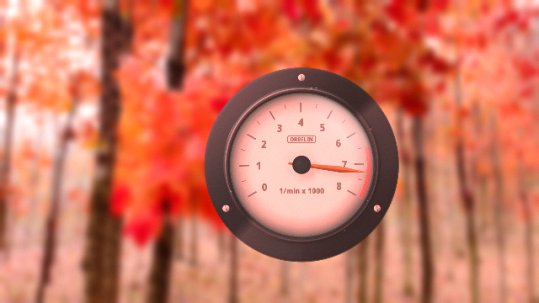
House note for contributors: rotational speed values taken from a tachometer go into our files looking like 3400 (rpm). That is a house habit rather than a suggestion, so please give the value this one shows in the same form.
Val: 7250 (rpm)
